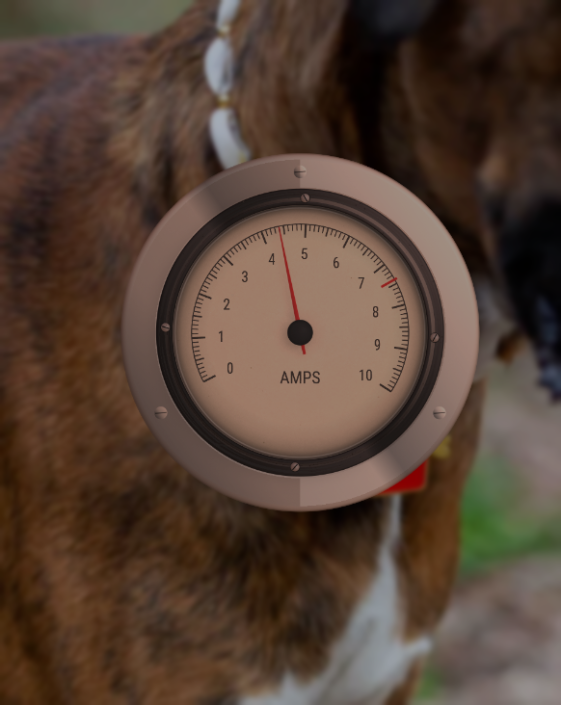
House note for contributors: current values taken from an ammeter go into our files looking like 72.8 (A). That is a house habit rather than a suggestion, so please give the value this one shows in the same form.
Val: 4.4 (A)
